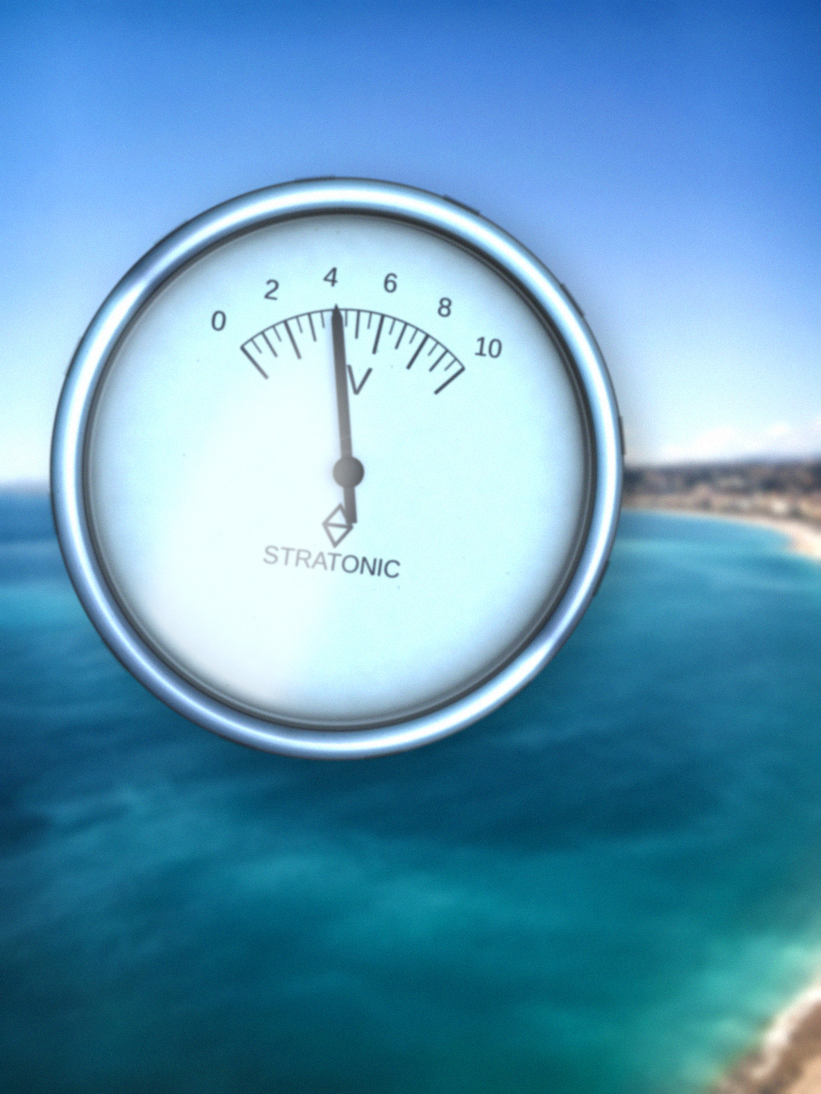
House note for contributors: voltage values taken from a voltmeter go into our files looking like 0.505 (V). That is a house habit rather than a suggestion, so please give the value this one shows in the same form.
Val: 4 (V)
